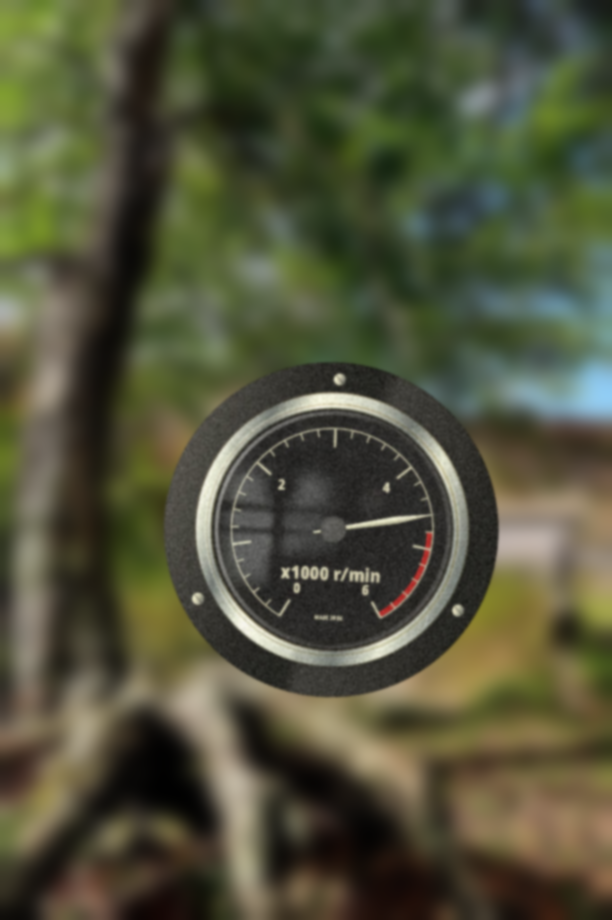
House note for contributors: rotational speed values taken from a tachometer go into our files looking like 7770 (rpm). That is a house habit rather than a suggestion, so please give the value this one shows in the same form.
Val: 4600 (rpm)
